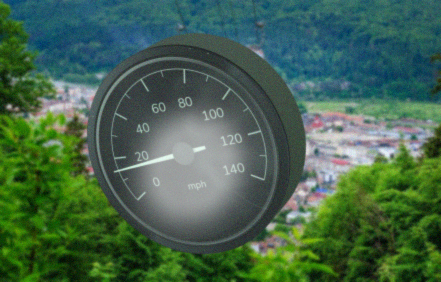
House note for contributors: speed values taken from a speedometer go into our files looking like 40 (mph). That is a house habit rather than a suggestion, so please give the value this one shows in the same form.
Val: 15 (mph)
